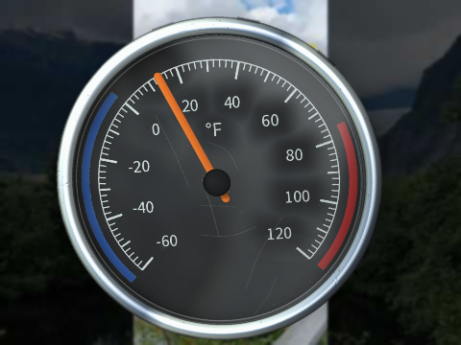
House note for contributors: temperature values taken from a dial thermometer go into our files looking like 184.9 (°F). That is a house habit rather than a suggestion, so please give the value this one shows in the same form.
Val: 14 (°F)
